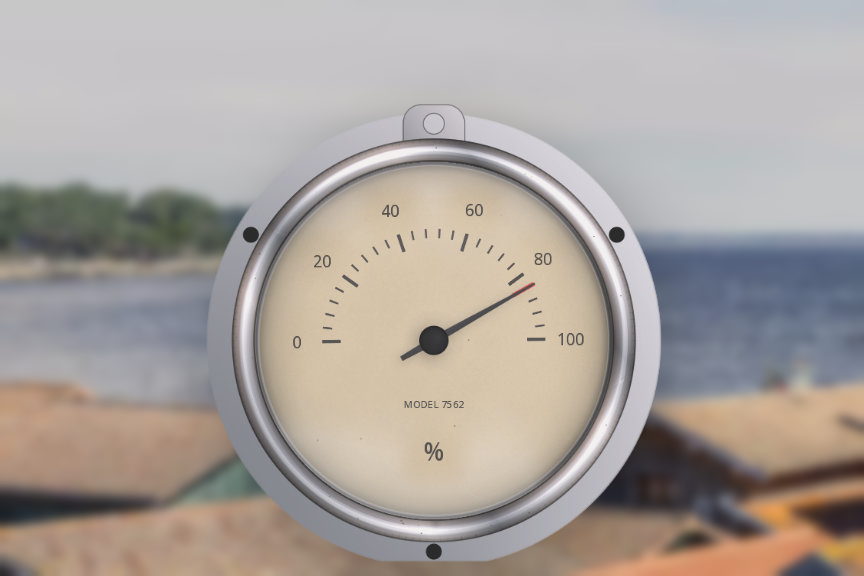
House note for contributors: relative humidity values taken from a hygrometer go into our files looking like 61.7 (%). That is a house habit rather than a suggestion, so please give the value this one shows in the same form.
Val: 84 (%)
